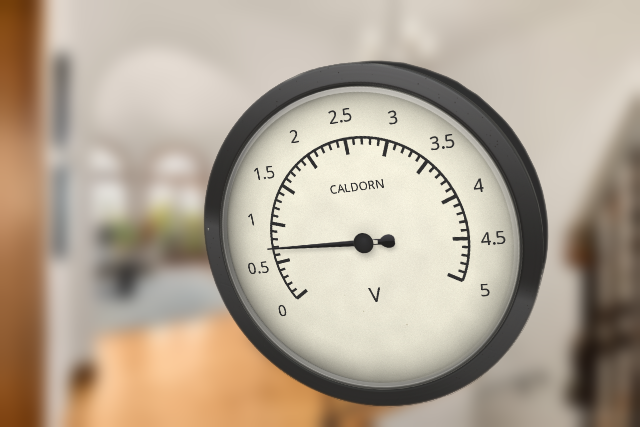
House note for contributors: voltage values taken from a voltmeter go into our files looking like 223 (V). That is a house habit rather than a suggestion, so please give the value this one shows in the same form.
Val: 0.7 (V)
